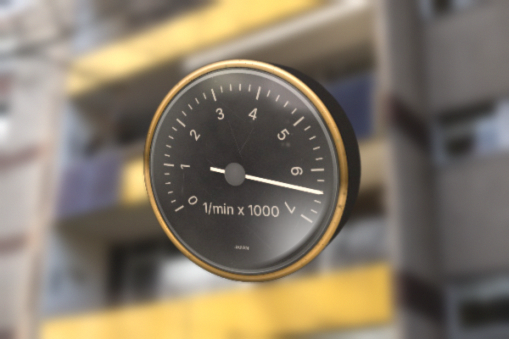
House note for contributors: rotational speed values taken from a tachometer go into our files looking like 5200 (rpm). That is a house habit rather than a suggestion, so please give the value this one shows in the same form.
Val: 6400 (rpm)
